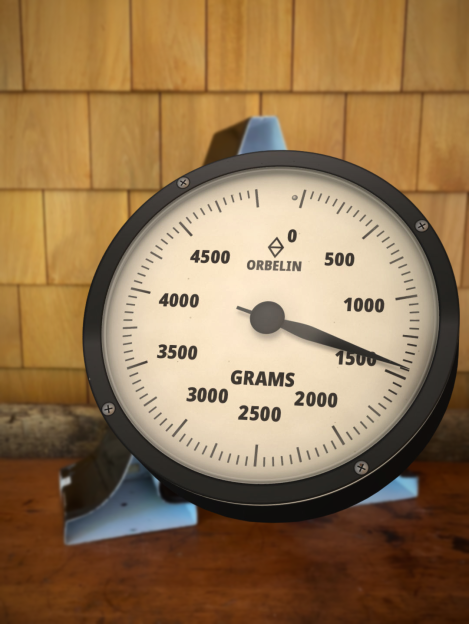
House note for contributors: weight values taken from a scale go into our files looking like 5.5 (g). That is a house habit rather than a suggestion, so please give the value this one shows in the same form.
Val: 1450 (g)
